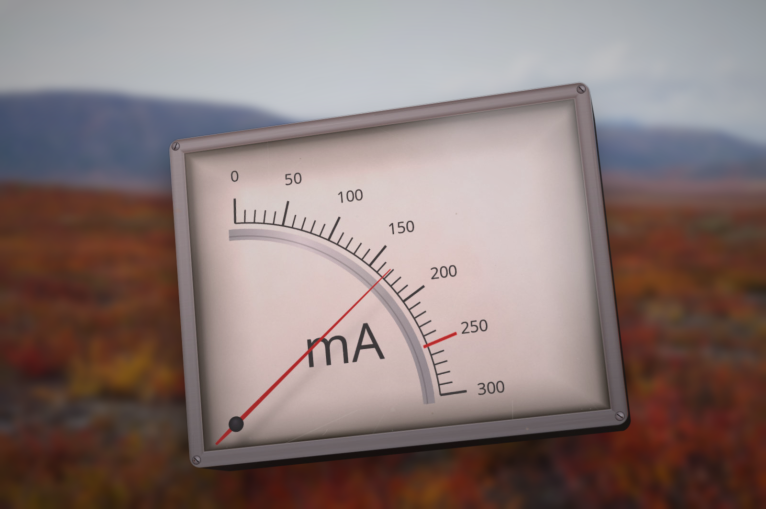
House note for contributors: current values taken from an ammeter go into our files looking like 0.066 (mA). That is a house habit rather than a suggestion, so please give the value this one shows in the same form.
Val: 170 (mA)
